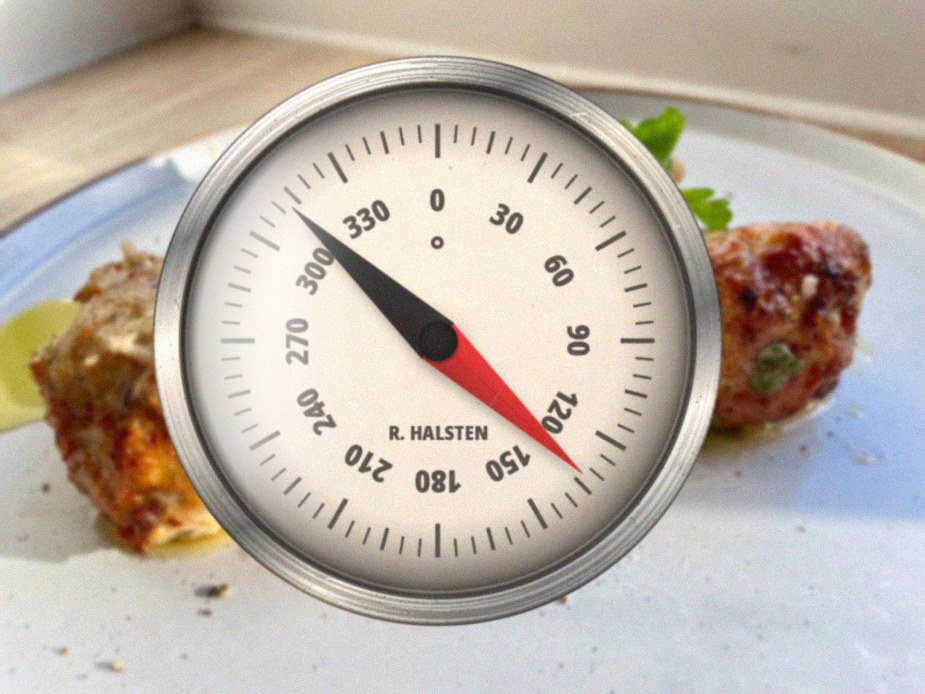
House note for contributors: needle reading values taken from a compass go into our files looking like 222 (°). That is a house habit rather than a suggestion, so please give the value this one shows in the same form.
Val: 132.5 (°)
